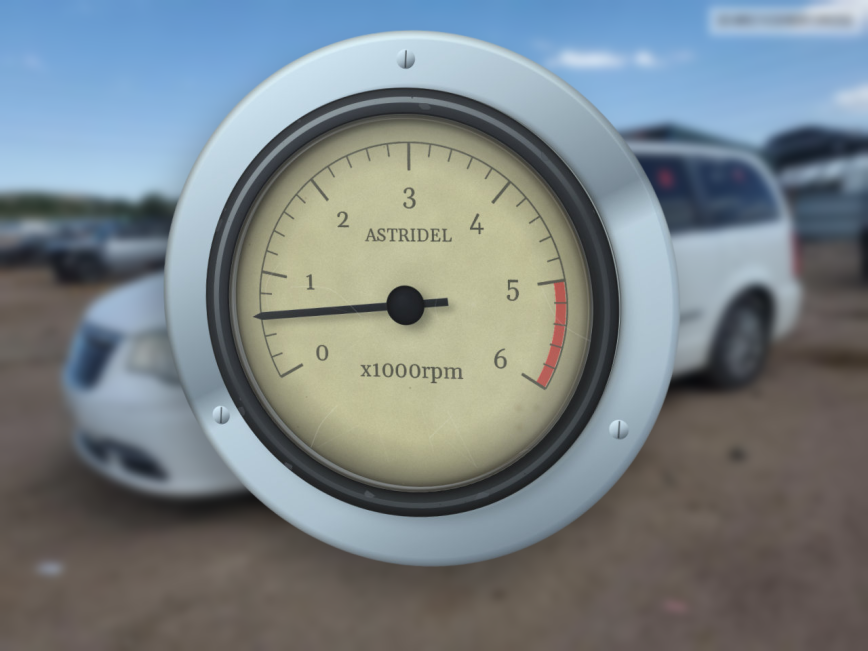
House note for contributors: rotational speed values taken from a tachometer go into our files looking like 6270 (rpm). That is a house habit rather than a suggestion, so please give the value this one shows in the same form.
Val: 600 (rpm)
